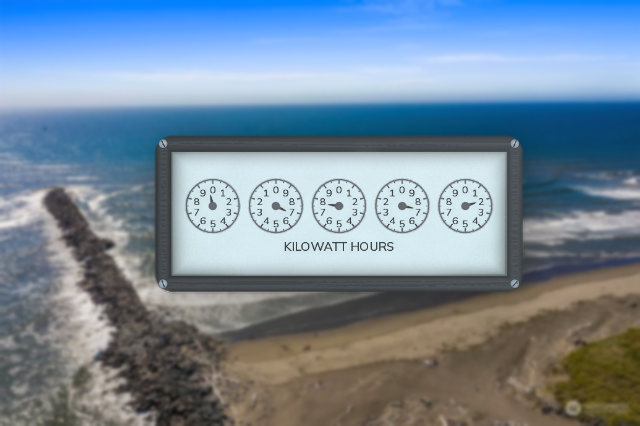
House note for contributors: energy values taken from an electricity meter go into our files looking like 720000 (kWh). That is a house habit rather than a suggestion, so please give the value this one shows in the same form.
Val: 96772 (kWh)
